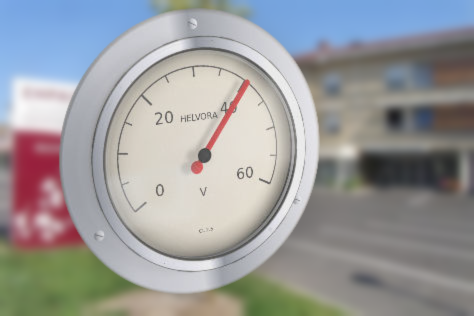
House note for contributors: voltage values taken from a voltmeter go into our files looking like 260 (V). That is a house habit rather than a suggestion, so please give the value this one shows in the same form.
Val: 40 (V)
